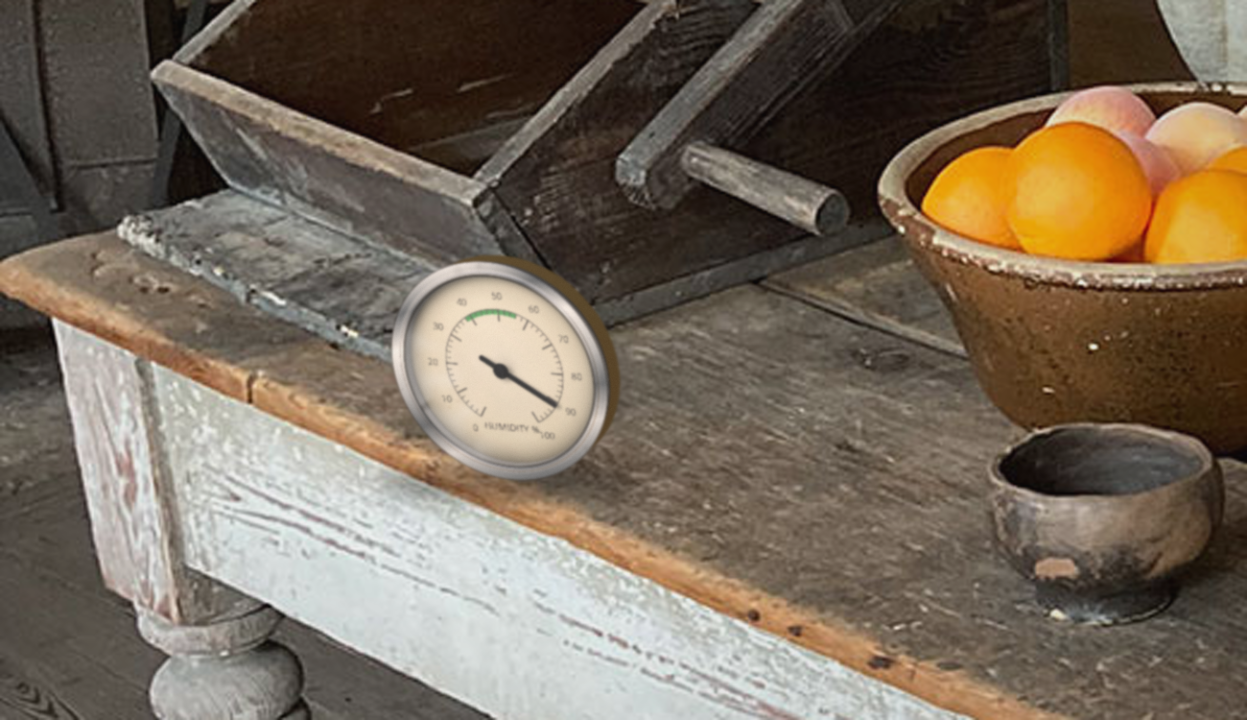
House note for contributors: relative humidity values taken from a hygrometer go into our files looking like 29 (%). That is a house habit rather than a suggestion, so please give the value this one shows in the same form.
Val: 90 (%)
